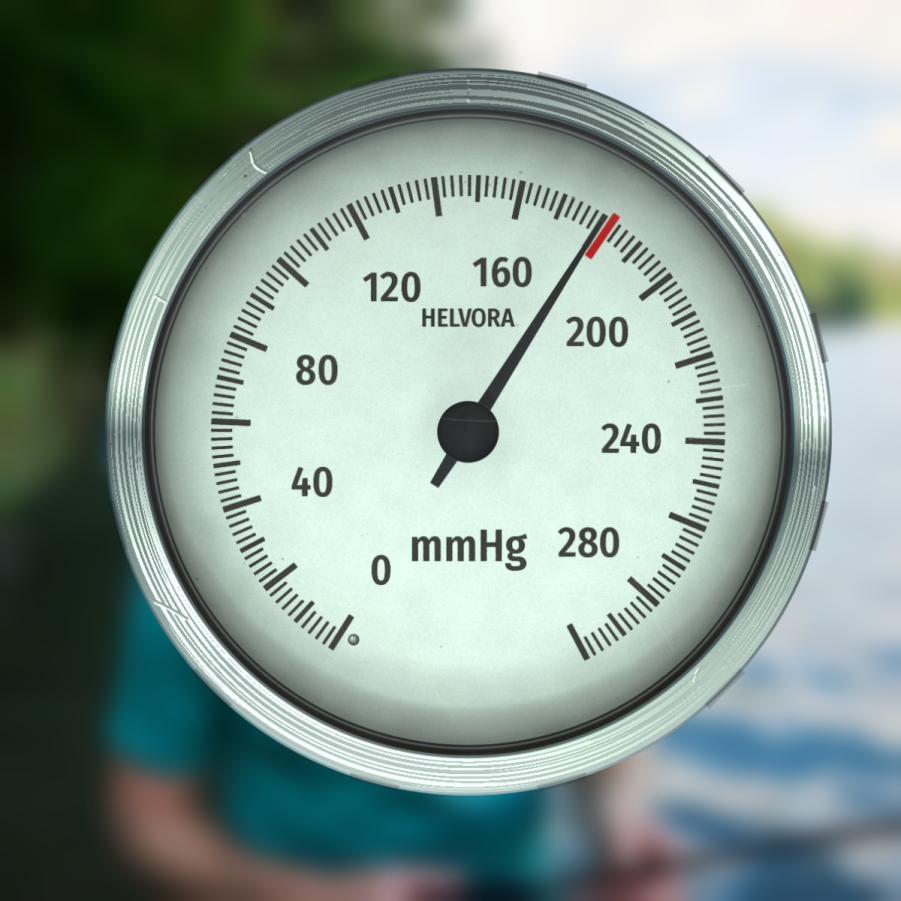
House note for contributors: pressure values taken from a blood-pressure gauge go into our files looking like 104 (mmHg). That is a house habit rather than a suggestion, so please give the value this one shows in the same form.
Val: 180 (mmHg)
